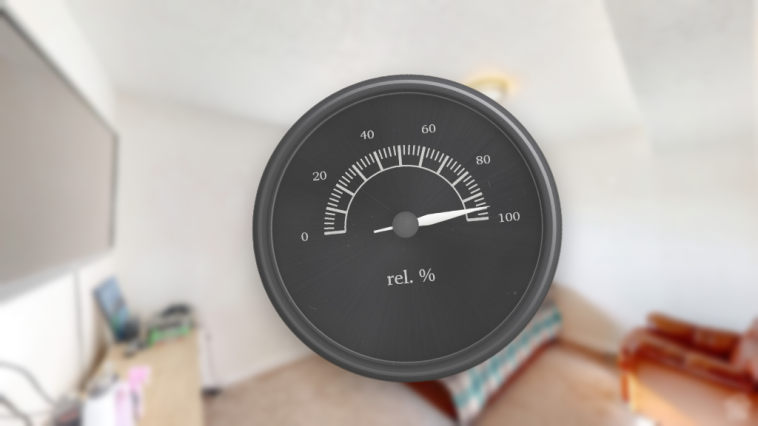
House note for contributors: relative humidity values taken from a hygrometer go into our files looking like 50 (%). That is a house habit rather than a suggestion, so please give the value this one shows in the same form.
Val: 96 (%)
